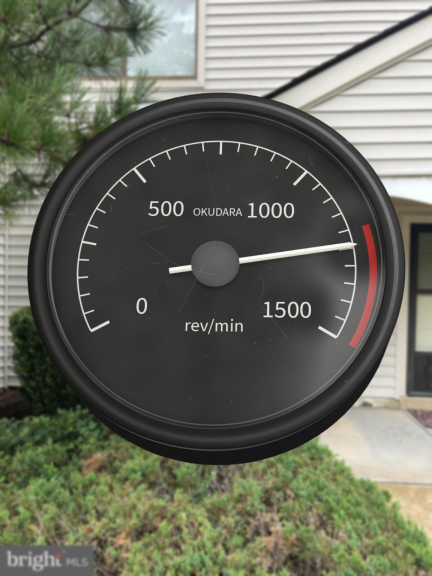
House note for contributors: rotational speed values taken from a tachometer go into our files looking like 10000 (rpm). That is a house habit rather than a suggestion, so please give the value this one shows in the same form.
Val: 1250 (rpm)
